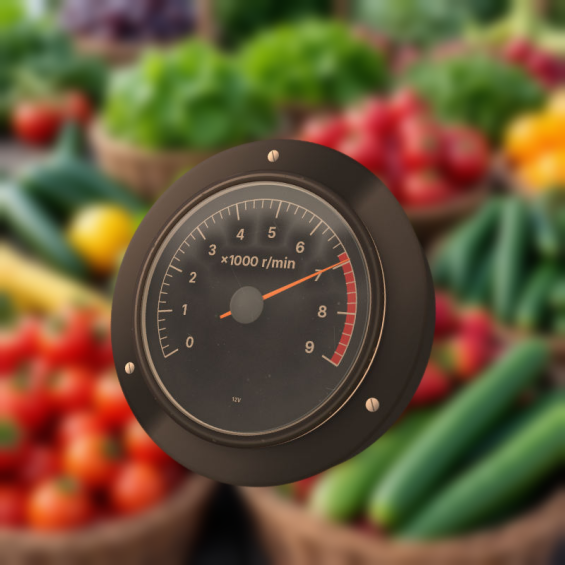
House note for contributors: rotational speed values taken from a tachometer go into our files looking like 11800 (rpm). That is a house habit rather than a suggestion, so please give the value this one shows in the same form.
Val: 7000 (rpm)
